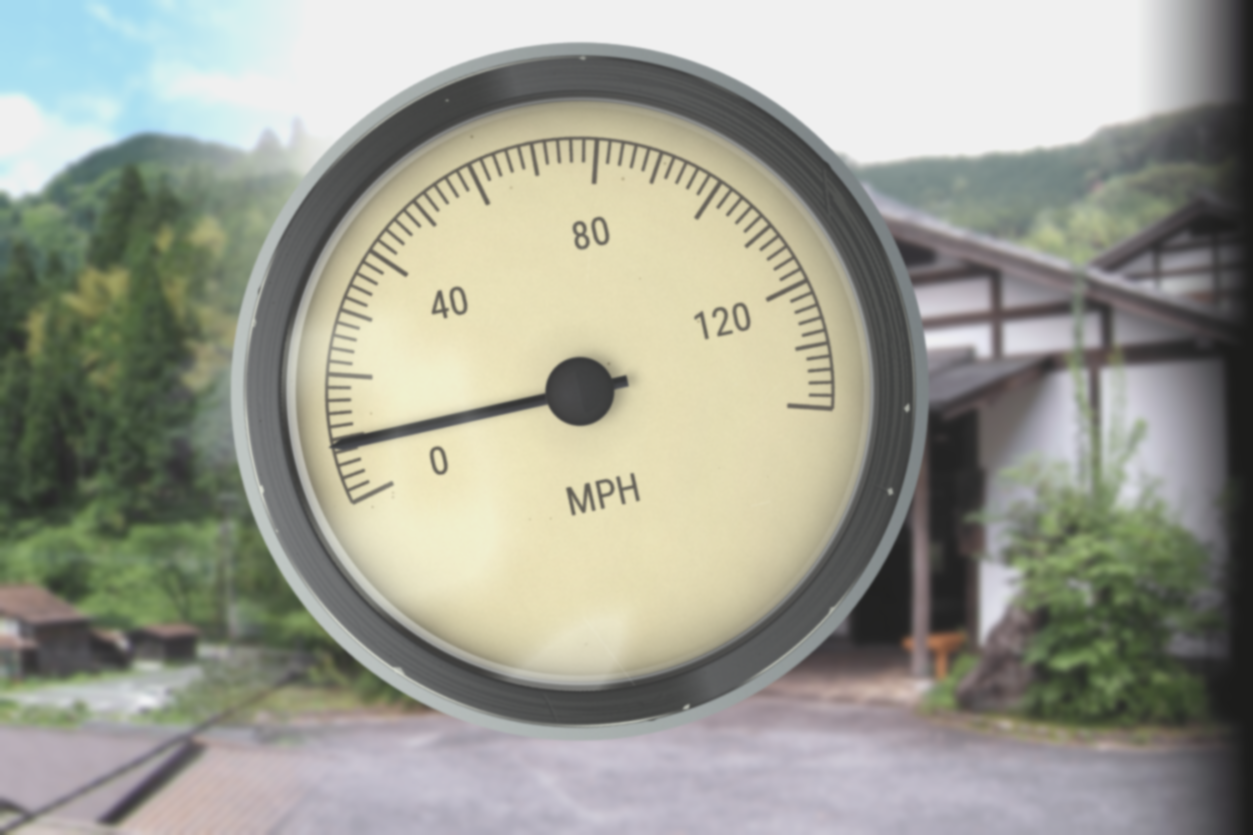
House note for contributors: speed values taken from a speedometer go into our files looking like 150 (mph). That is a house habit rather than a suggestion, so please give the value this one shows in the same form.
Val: 9 (mph)
